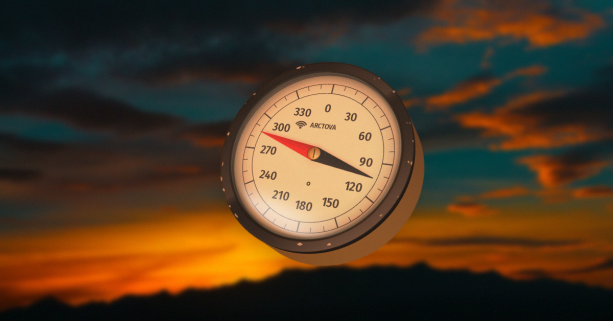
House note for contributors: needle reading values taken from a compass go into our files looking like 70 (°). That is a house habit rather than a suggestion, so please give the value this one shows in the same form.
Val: 285 (°)
